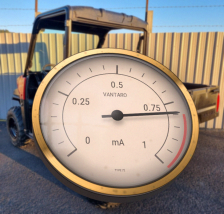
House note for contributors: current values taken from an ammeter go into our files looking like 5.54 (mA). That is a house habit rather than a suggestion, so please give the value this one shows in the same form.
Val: 0.8 (mA)
